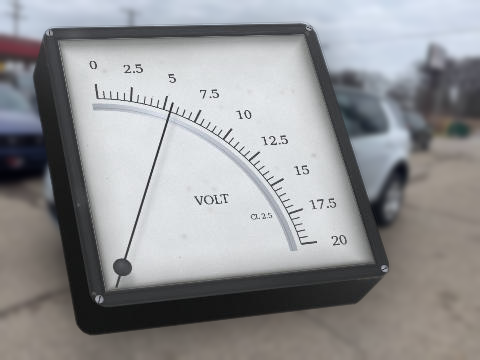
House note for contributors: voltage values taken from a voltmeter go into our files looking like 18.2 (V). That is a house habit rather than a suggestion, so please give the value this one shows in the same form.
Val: 5.5 (V)
